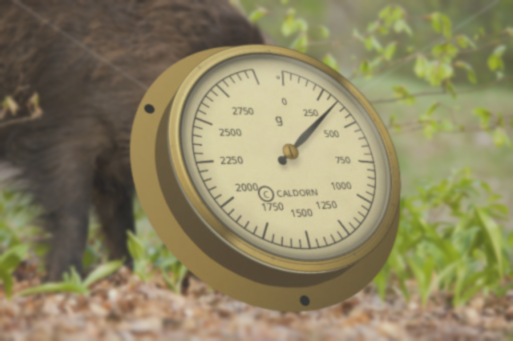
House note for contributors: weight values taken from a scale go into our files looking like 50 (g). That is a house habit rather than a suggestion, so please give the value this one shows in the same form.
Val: 350 (g)
